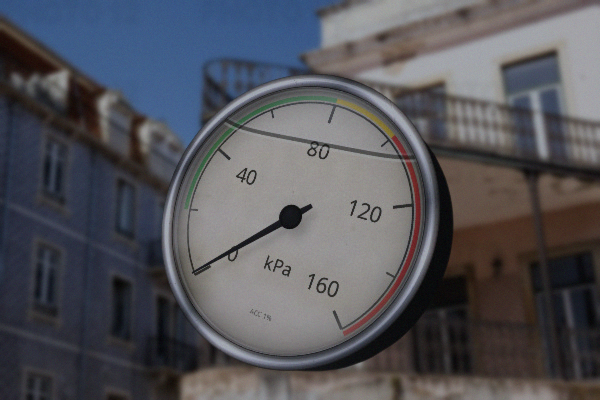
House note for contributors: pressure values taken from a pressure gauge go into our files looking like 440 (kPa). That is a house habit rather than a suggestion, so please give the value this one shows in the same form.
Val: 0 (kPa)
